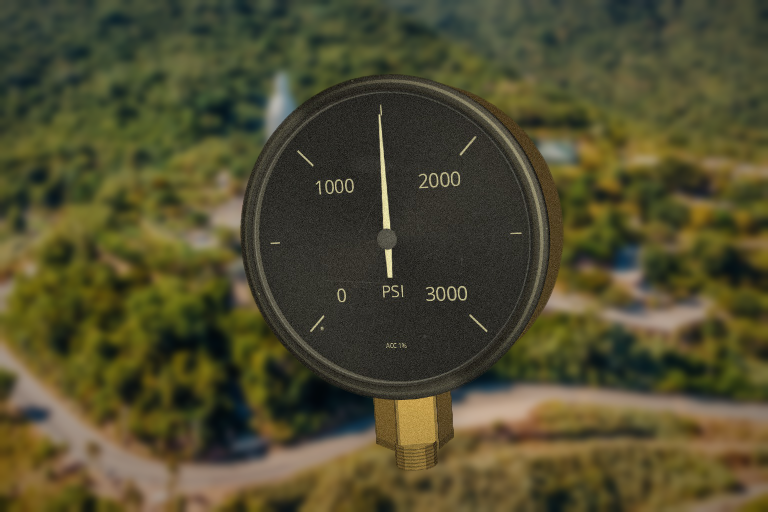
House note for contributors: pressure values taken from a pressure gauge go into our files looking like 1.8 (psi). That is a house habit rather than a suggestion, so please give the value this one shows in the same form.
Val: 1500 (psi)
